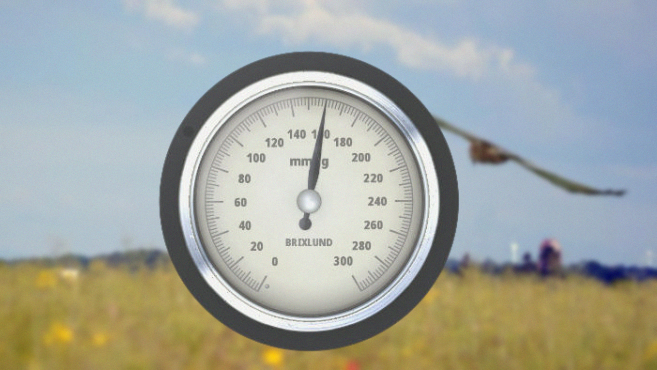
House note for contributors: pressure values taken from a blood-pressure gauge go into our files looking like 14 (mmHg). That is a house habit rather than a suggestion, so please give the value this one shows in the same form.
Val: 160 (mmHg)
